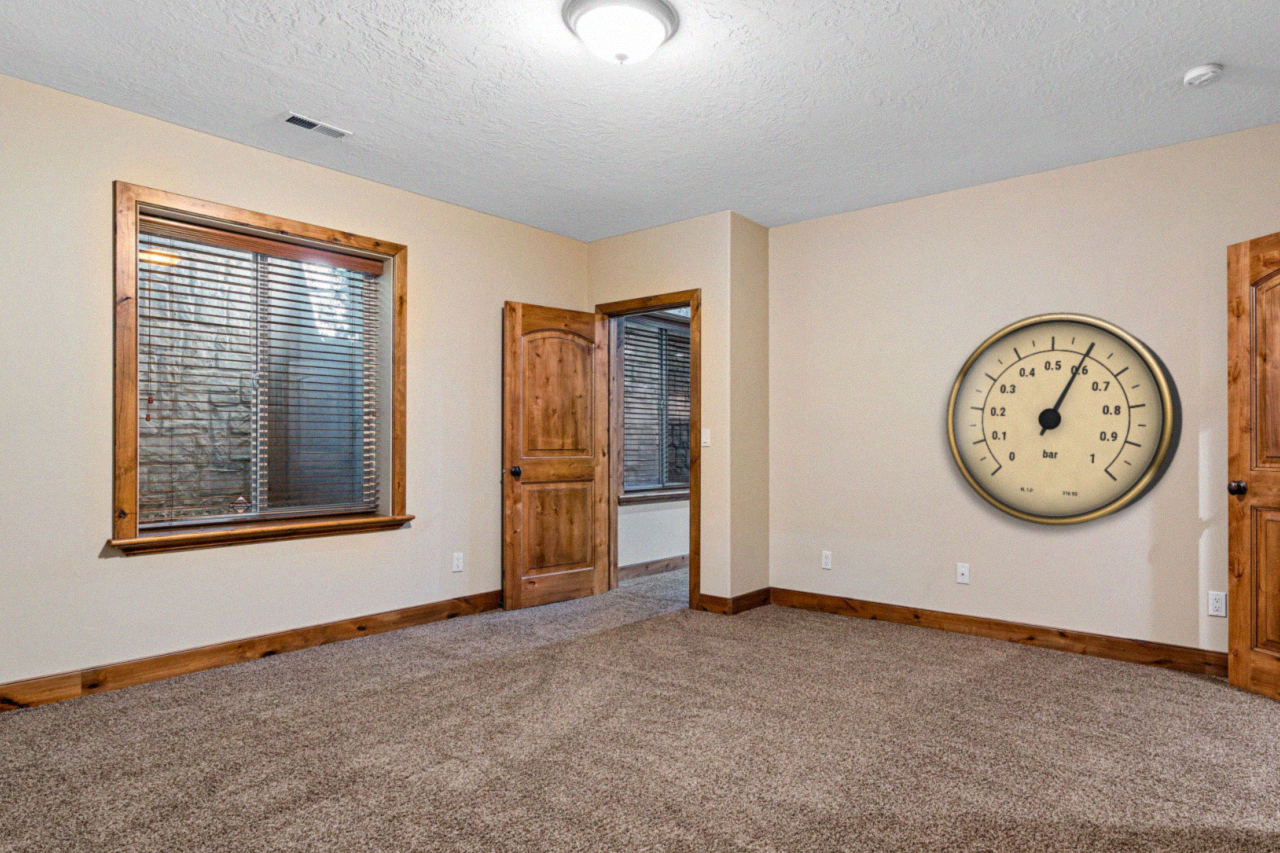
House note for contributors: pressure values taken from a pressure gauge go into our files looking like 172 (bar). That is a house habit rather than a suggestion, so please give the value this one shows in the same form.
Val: 0.6 (bar)
